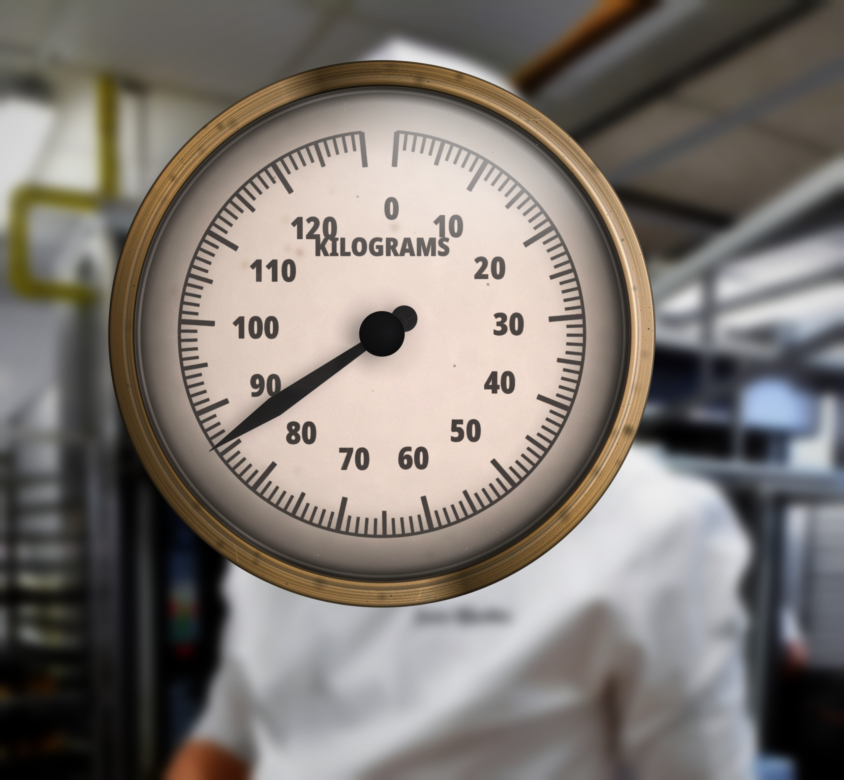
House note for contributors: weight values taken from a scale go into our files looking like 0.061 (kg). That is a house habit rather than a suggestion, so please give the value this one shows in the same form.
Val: 86 (kg)
